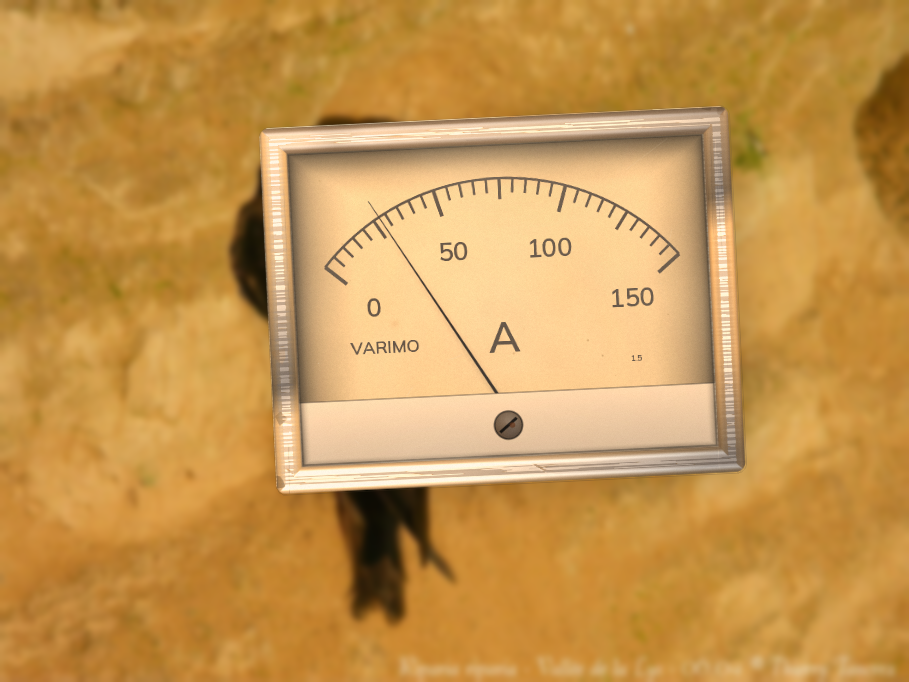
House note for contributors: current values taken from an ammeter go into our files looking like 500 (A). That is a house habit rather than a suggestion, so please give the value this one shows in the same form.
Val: 27.5 (A)
